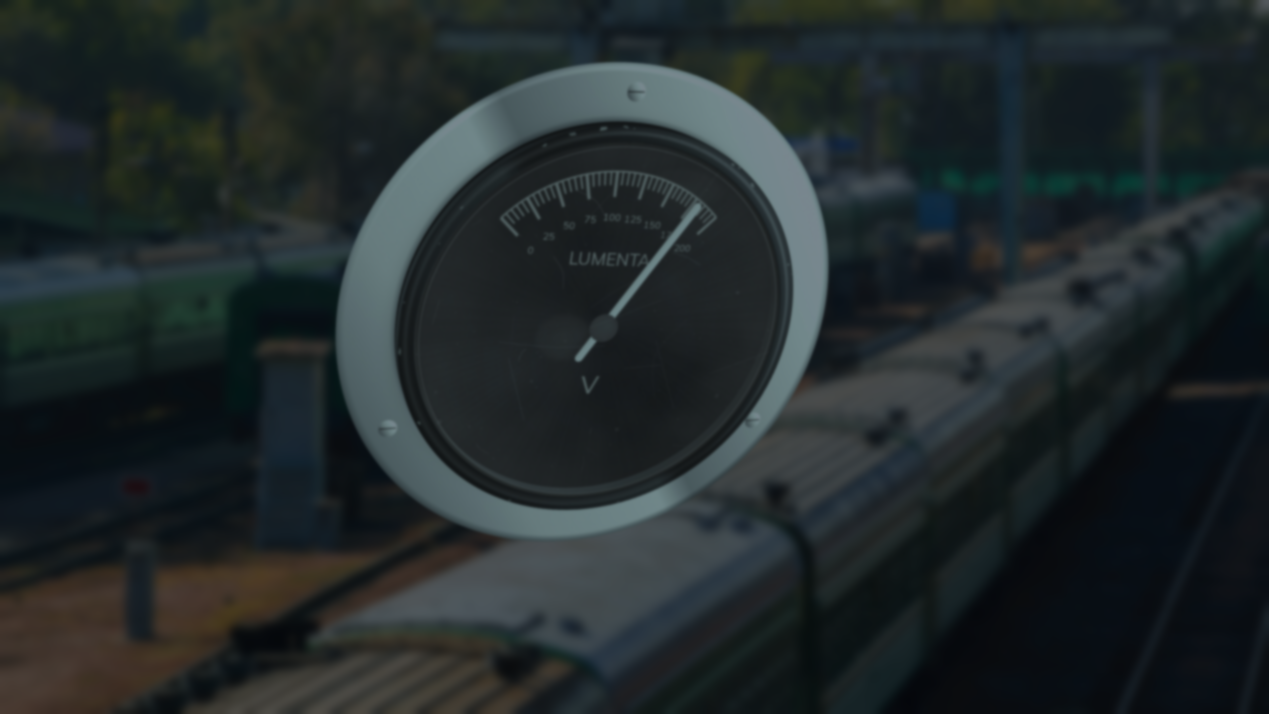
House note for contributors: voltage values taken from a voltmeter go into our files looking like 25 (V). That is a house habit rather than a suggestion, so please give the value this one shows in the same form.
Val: 175 (V)
